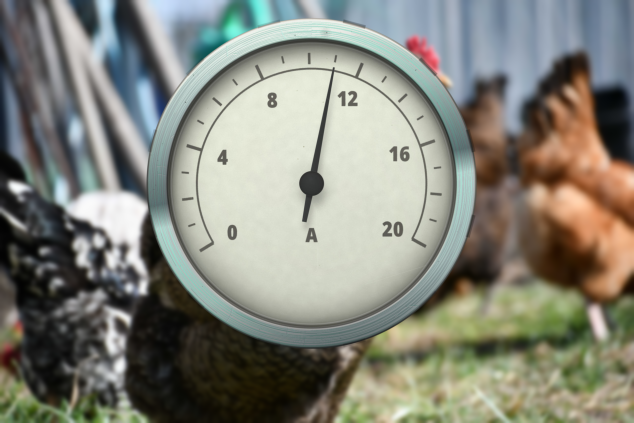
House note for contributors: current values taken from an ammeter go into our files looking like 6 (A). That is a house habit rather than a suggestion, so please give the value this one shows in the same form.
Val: 11 (A)
